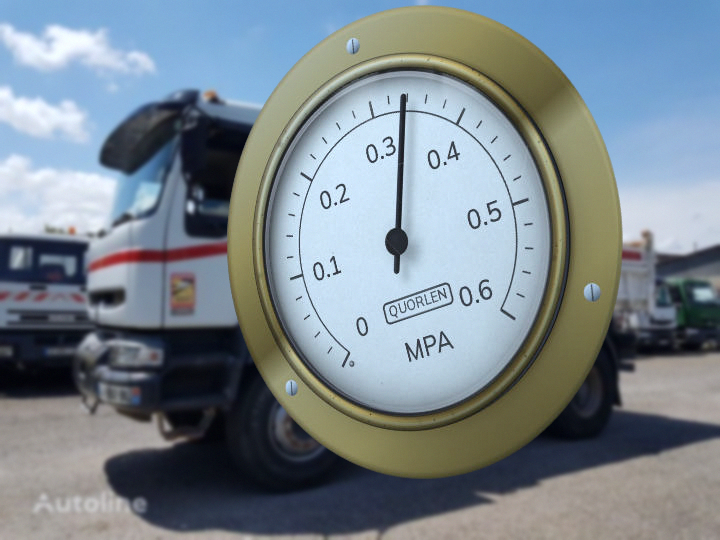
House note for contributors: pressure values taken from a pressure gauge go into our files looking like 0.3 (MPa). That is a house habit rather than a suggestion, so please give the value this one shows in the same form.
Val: 0.34 (MPa)
